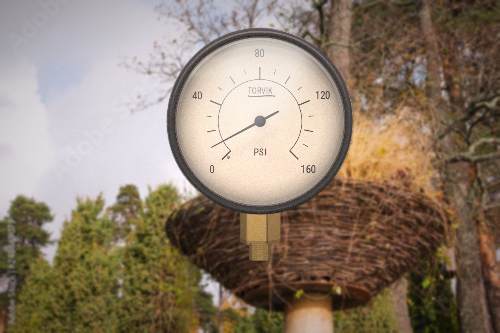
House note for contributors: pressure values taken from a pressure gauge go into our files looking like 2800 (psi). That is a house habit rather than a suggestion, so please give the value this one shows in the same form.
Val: 10 (psi)
